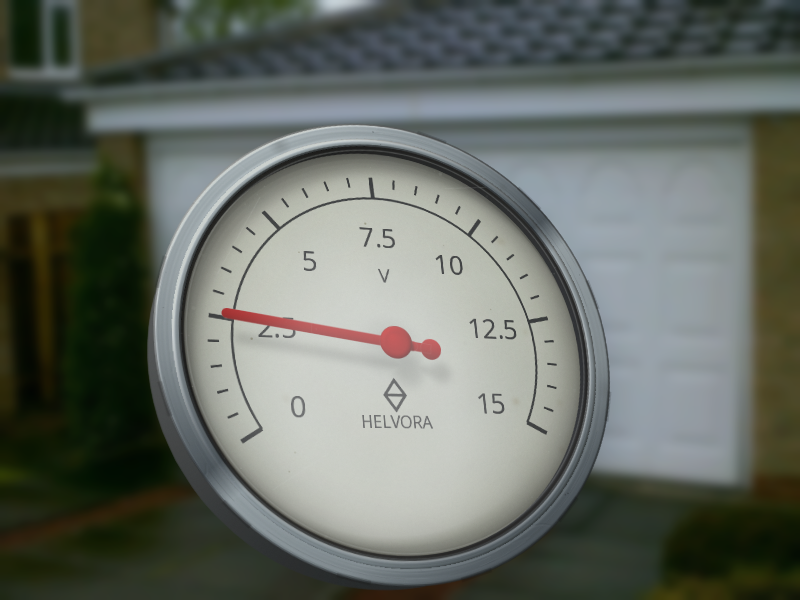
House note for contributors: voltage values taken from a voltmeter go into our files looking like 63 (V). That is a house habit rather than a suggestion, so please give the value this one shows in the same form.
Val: 2.5 (V)
